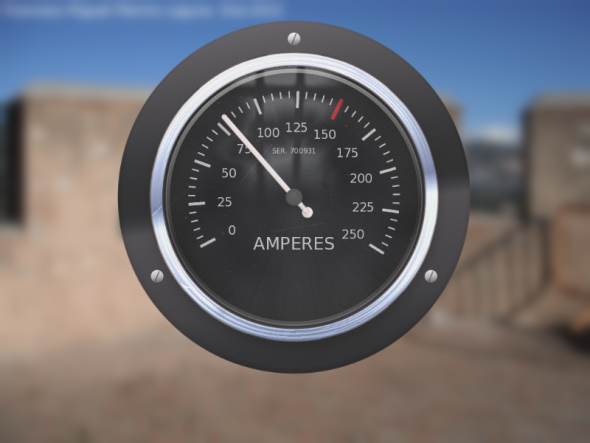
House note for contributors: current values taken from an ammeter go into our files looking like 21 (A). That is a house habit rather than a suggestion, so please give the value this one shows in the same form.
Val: 80 (A)
